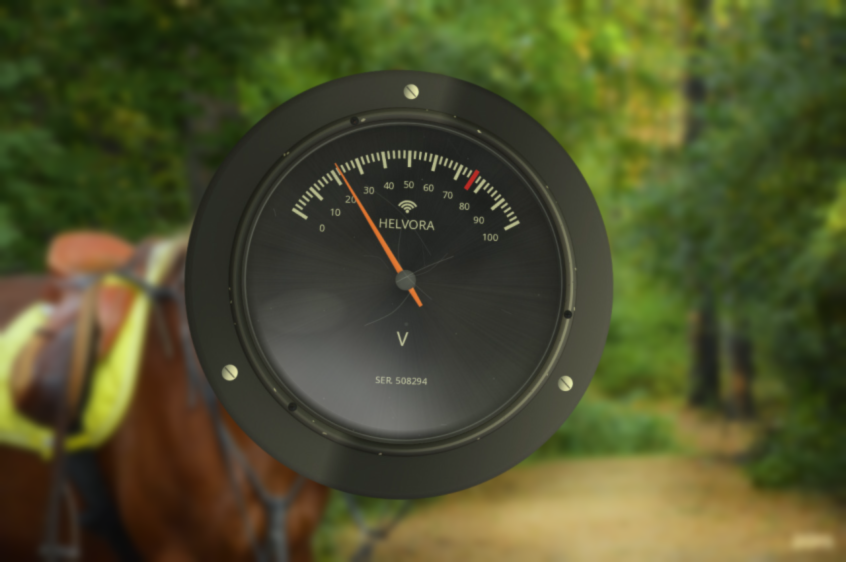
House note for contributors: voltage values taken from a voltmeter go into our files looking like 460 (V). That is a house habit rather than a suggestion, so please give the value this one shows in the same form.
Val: 22 (V)
